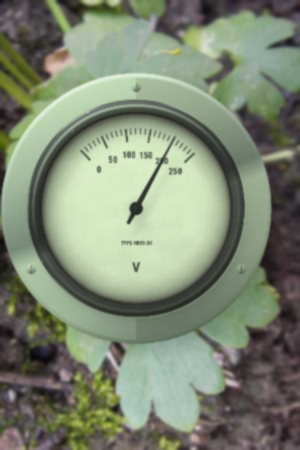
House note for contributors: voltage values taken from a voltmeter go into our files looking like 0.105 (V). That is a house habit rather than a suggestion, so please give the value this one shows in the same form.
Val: 200 (V)
